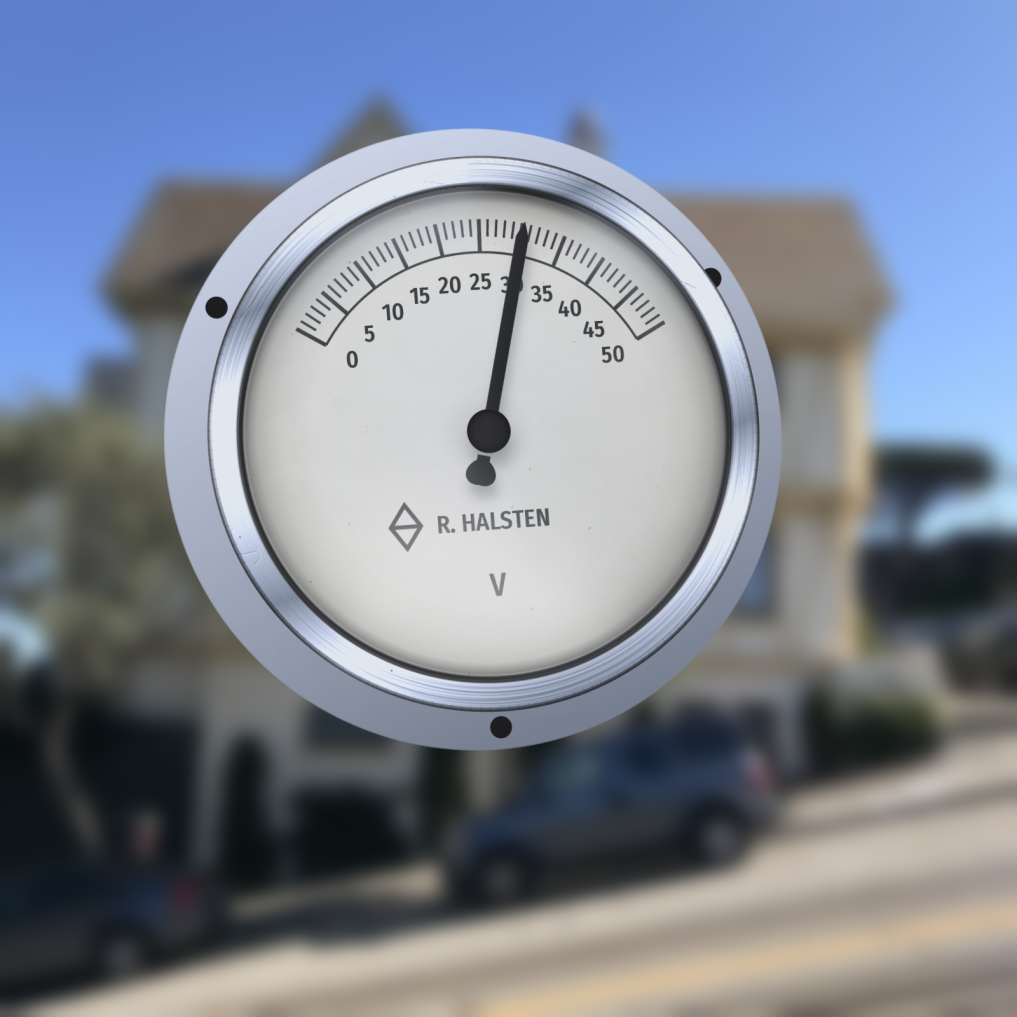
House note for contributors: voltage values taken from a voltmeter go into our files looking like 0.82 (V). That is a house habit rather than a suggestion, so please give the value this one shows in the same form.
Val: 30 (V)
